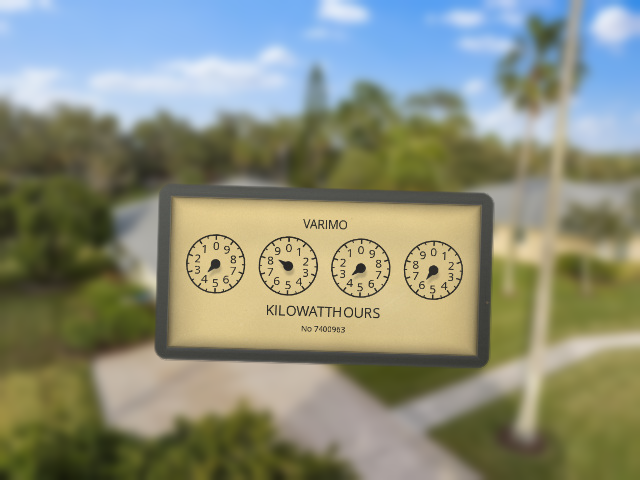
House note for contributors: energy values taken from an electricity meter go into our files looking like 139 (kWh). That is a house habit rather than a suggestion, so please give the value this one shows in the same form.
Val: 3836 (kWh)
